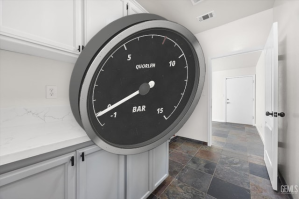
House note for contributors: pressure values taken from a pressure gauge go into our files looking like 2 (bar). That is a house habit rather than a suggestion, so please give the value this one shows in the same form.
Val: 0 (bar)
